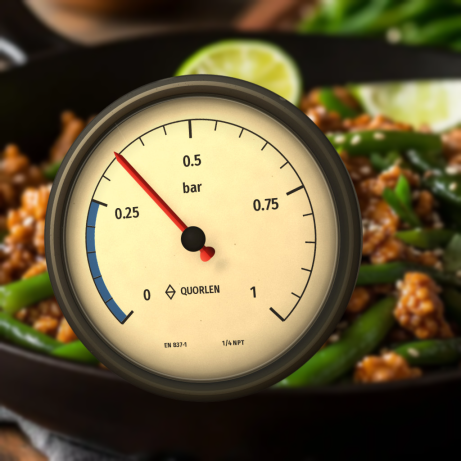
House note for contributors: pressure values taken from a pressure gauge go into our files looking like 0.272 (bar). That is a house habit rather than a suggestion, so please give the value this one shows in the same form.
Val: 0.35 (bar)
